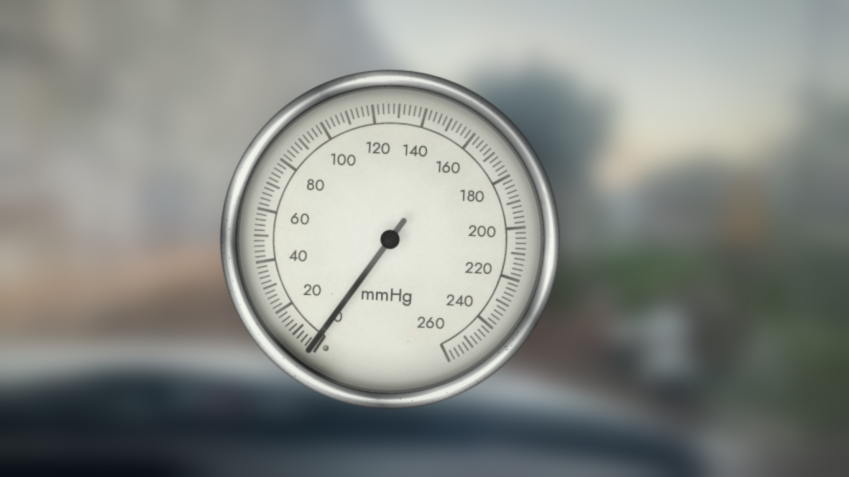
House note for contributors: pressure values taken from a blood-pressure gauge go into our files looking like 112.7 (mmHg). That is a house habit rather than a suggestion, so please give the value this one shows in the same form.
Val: 2 (mmHg)
